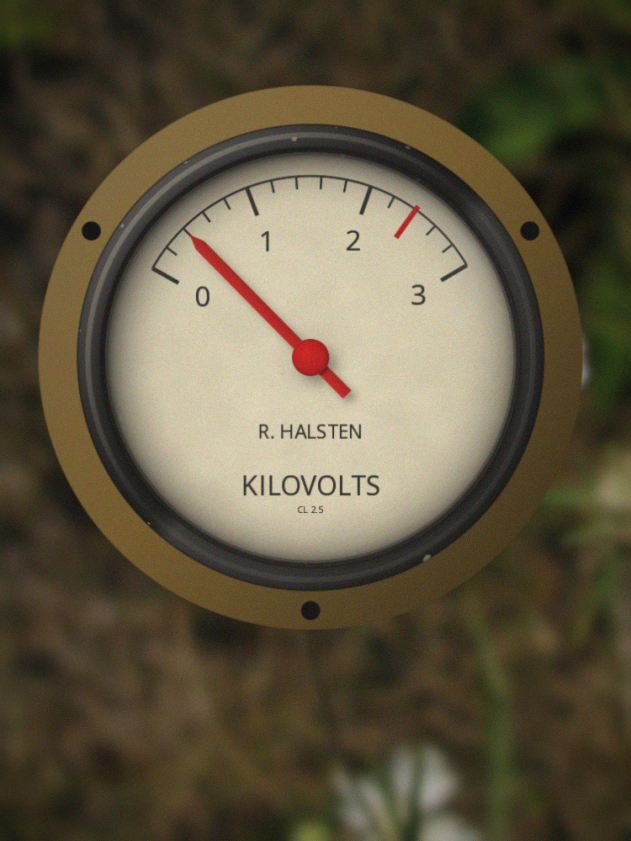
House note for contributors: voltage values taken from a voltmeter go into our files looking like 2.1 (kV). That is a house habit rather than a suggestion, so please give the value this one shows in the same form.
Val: 0.4 (kV)
